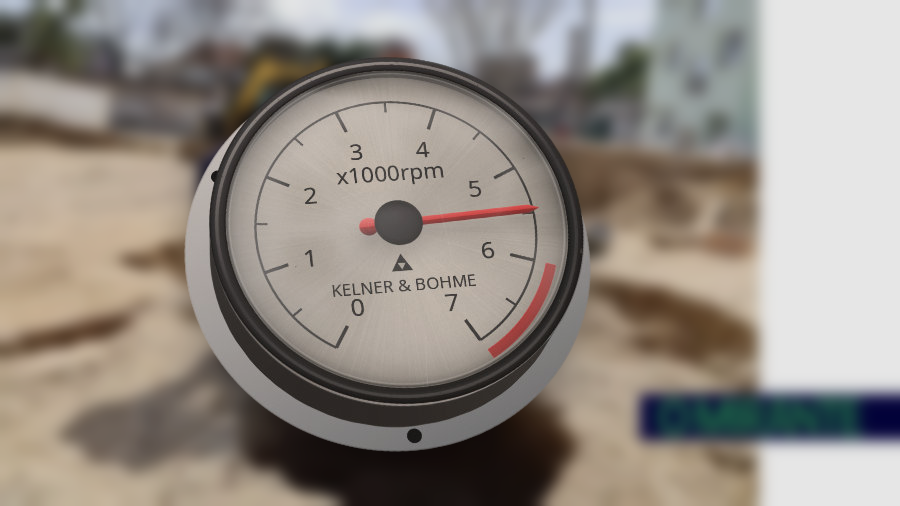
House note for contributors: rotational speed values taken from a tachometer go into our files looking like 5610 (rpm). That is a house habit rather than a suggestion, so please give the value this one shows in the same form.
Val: 5500 (rpm)
